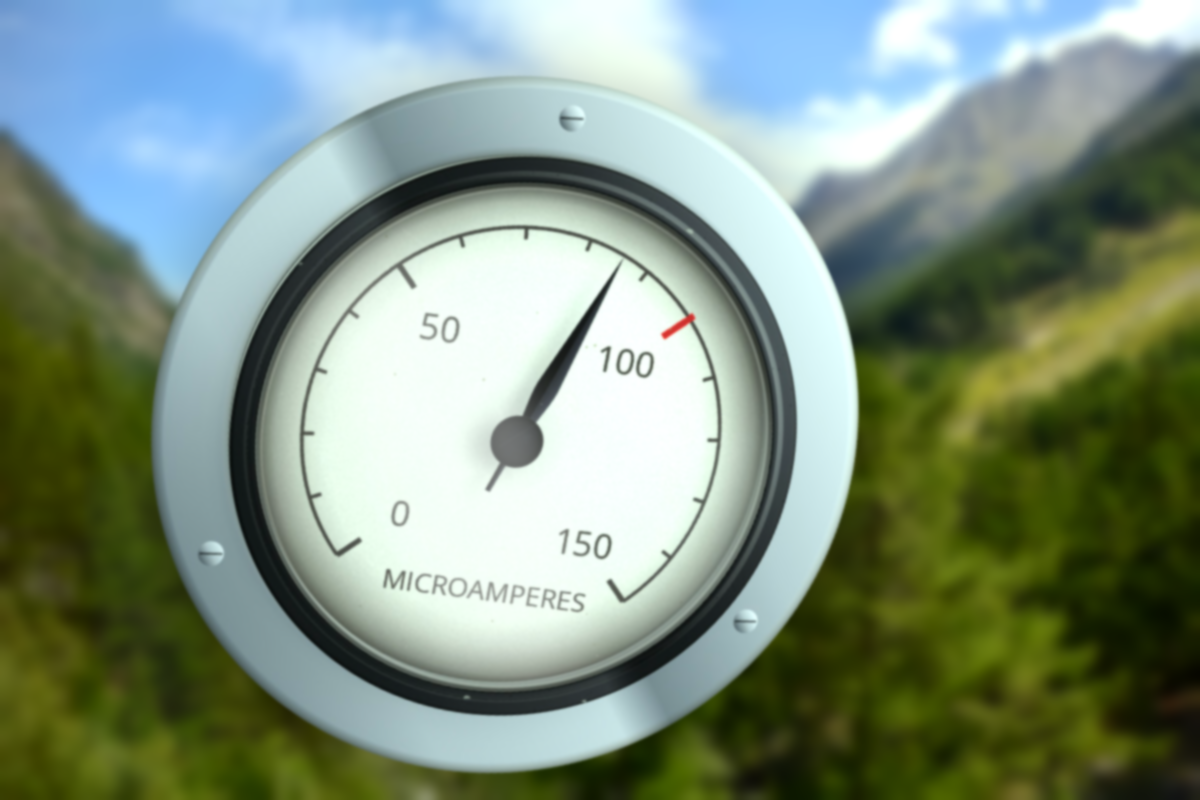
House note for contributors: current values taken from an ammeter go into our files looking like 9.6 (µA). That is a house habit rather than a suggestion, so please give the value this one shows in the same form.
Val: 85 (µA)
